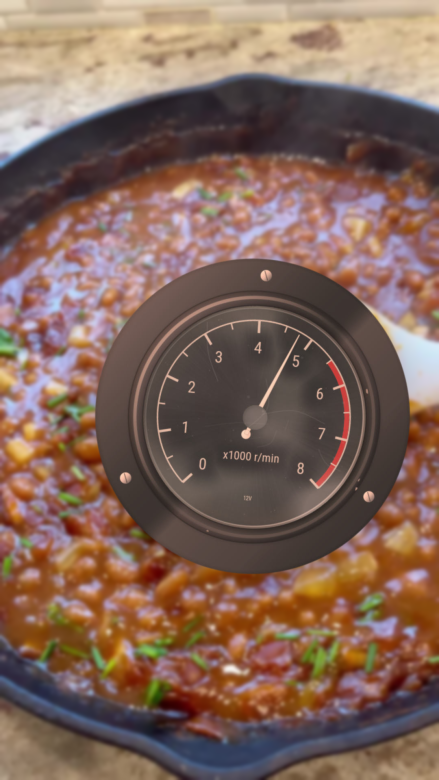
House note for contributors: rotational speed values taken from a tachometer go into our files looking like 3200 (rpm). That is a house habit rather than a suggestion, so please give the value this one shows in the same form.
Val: 4750 (rpm)
